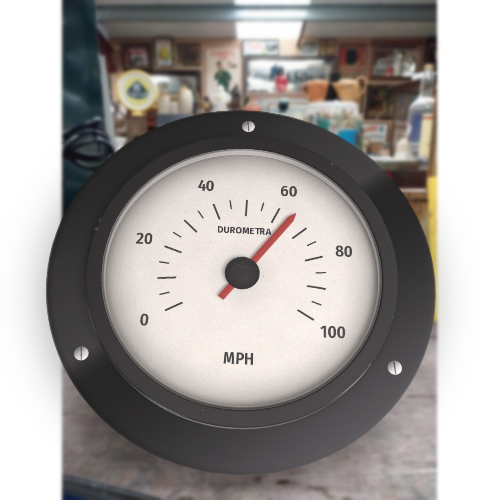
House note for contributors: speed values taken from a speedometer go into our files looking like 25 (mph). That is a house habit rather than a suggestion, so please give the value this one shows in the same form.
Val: 65 (mph)
